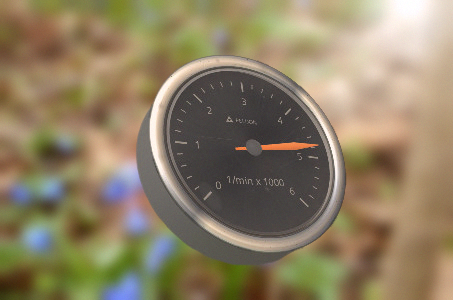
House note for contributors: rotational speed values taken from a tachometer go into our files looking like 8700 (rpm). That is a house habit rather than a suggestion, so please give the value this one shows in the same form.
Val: 4800 (rpm)
